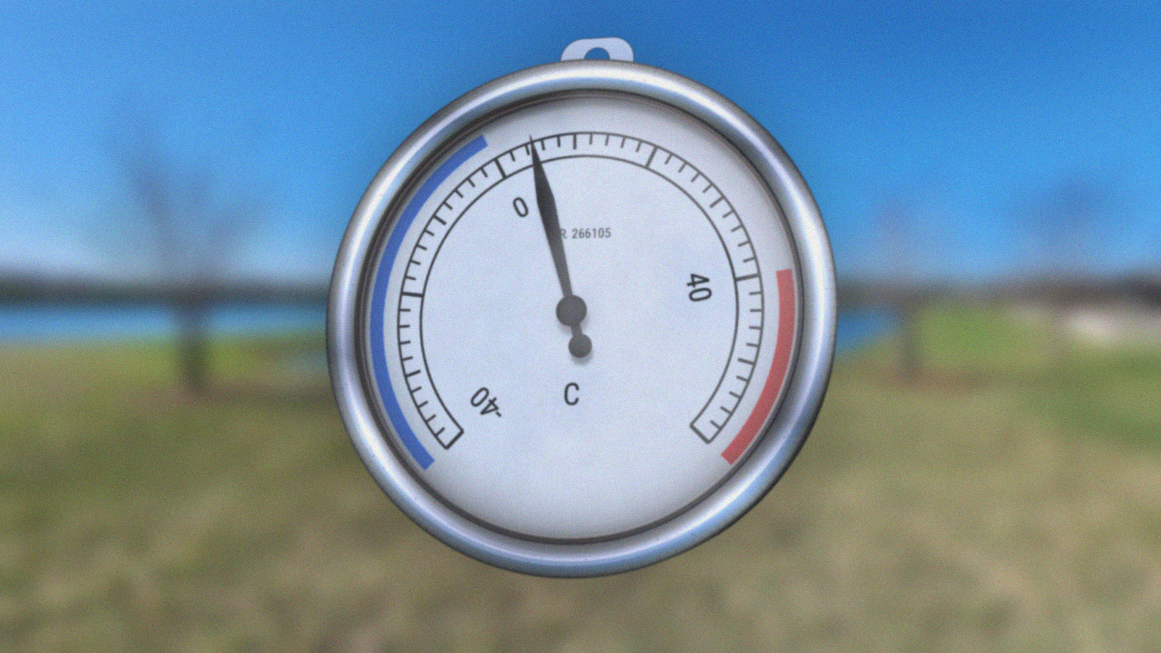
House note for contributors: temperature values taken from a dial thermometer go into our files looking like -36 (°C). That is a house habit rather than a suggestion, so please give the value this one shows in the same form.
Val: 5 (°C)
